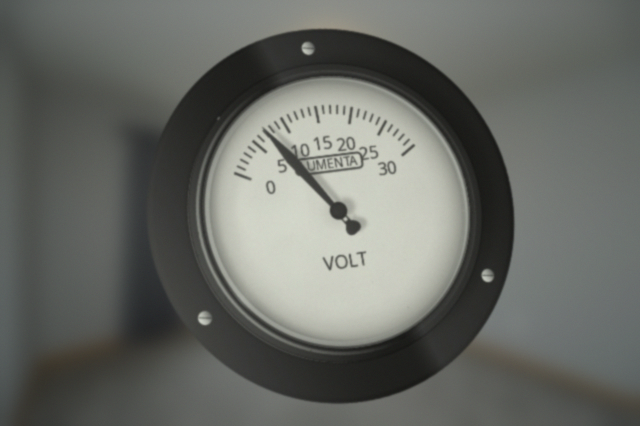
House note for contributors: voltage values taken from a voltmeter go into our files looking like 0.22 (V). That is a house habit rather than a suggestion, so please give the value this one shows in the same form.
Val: 7 (V)
